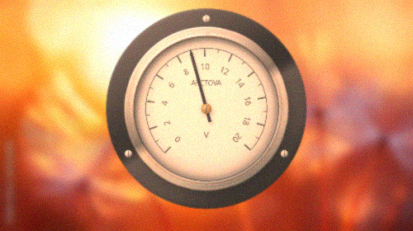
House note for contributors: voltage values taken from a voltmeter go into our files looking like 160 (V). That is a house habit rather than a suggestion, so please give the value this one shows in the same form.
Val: 9 (V)
